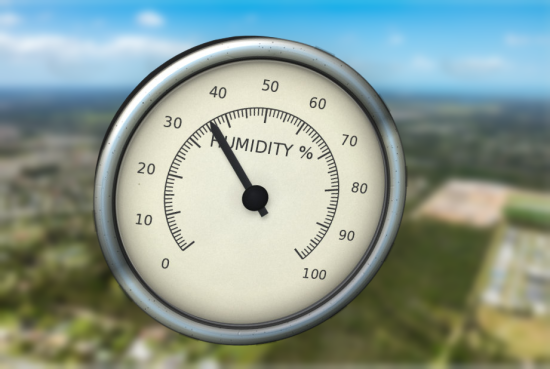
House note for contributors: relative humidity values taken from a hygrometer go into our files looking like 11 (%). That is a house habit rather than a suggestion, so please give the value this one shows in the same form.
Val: 36 (%)
